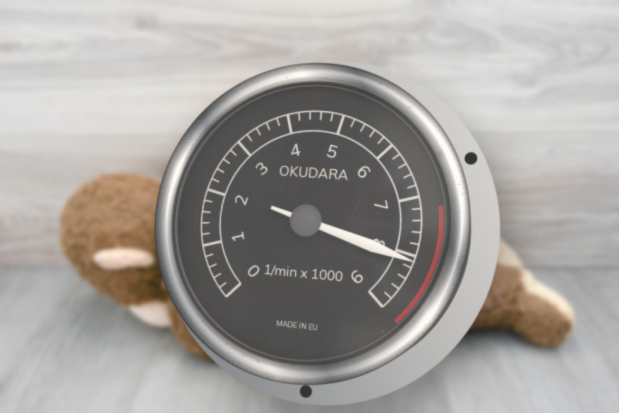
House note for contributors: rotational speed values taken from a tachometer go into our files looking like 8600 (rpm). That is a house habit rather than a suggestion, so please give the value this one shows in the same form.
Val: 8100 (rpm)
